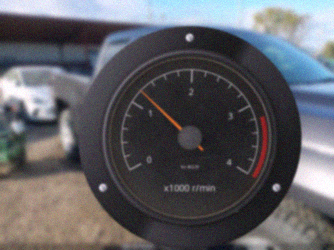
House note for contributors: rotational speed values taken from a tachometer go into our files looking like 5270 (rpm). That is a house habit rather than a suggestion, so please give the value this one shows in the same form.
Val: 1200 (rpm)
